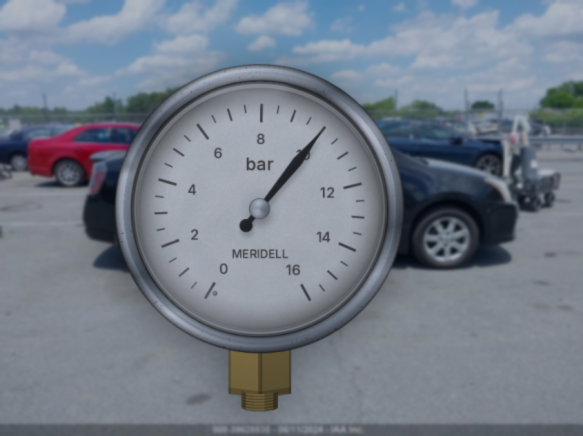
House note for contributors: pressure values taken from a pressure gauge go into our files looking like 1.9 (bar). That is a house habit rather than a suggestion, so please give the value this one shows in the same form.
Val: 10 (bar)
